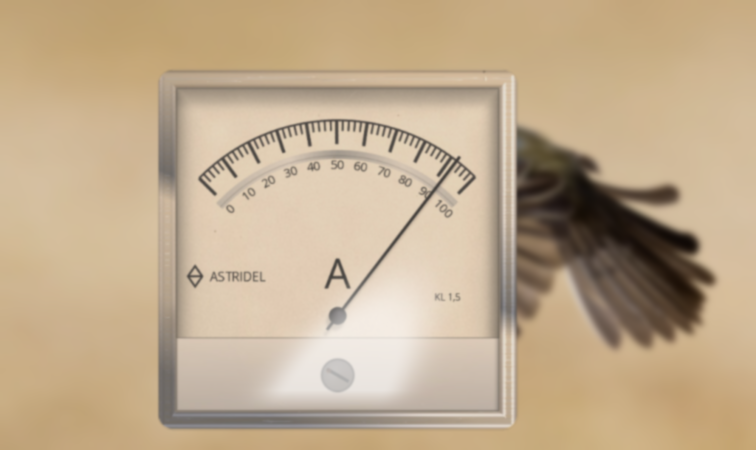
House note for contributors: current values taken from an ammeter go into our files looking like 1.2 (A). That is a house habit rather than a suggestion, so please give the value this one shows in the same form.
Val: 92 (A)
